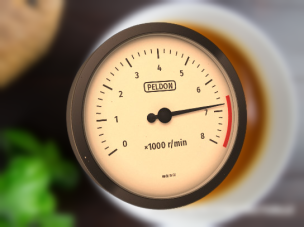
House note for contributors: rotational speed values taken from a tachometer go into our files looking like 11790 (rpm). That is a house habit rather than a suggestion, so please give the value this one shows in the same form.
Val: 6800 (rpm)
